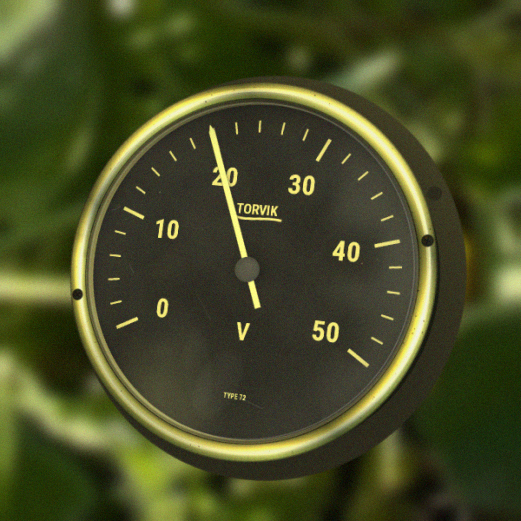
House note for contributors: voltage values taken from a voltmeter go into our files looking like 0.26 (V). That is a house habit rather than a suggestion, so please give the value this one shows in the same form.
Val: 20 (V)
